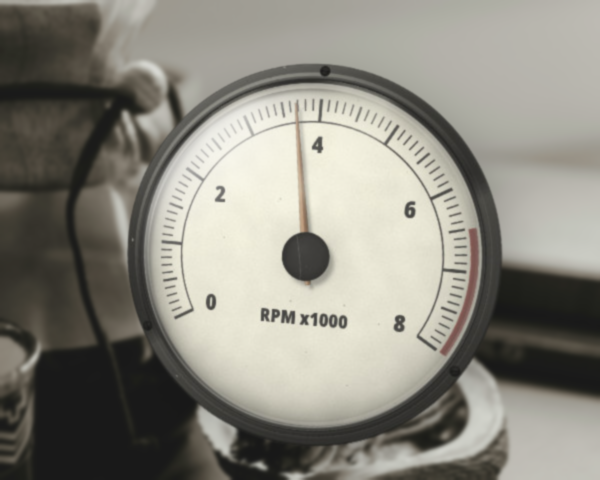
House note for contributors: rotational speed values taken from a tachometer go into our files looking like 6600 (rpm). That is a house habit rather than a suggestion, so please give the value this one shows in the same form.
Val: 3700 (rpm)
